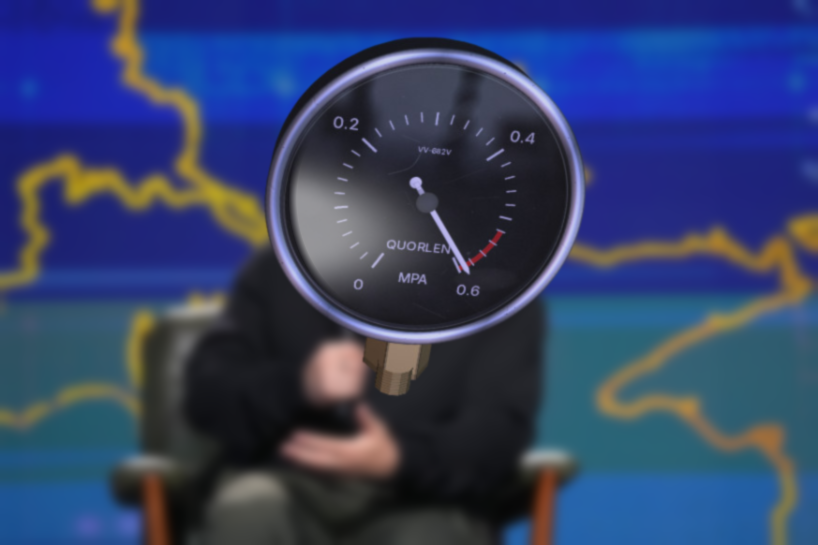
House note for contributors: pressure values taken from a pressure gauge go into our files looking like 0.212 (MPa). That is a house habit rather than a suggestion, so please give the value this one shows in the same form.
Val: 0.59 (MPa)
